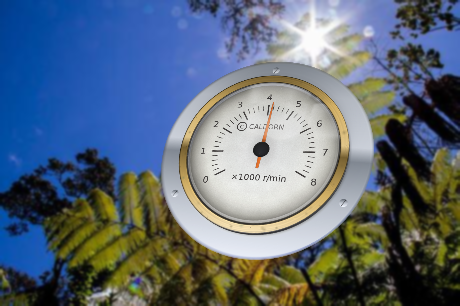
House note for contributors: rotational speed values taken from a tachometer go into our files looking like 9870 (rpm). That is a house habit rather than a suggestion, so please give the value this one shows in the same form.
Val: 4200 (rpm)
